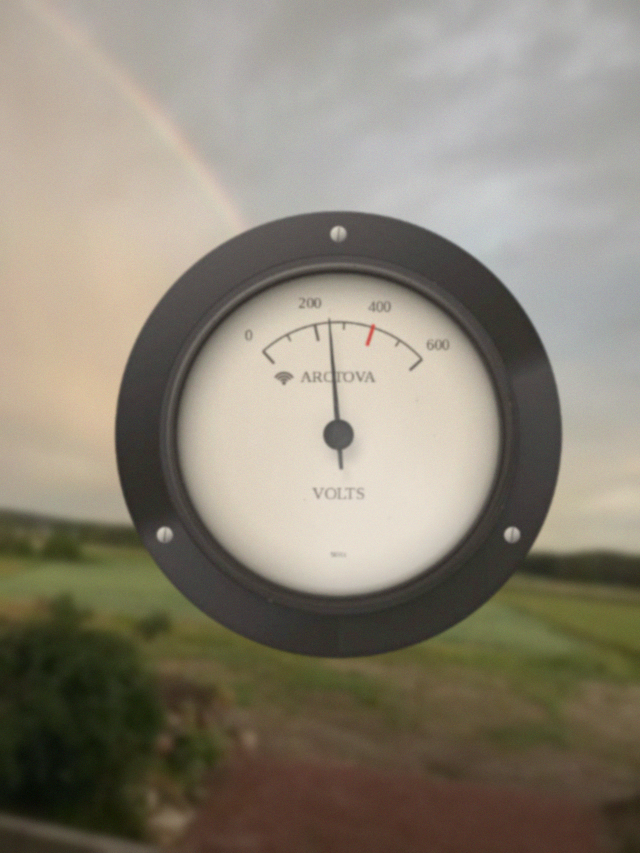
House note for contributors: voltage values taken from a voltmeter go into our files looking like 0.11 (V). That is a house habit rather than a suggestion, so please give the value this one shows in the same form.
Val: 250 (V)
